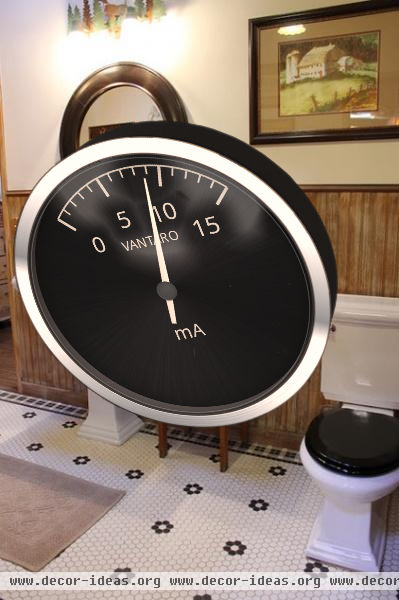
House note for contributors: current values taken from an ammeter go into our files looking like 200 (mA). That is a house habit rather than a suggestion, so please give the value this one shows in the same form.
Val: 9 (mA)
